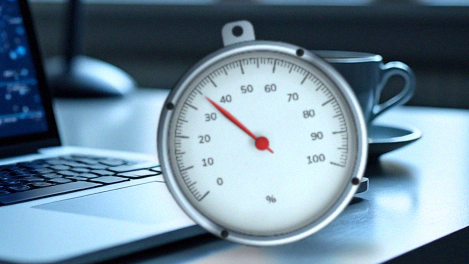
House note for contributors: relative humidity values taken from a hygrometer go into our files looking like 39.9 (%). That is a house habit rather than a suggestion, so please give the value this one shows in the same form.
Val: 35 (%)
